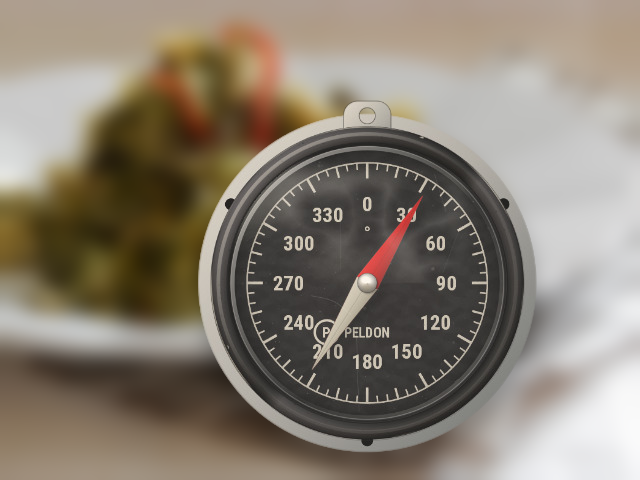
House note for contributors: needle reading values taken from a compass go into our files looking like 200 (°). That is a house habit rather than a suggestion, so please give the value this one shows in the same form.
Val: 32.5 (°)
